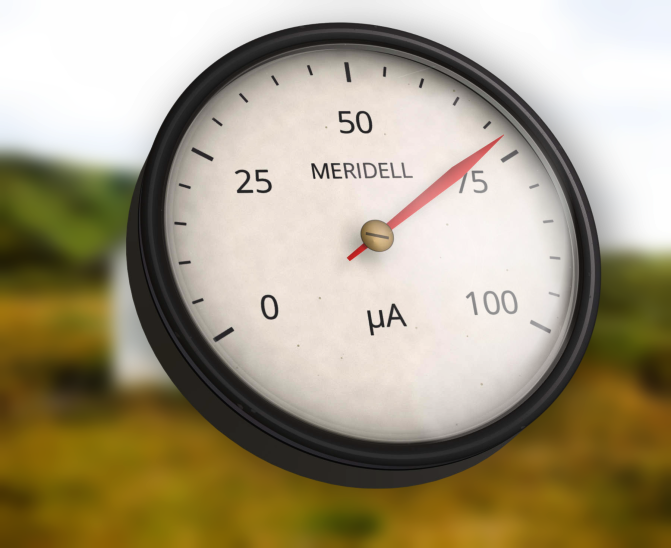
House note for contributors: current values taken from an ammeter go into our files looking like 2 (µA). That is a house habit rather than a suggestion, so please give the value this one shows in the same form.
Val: 72.5 (µA)
